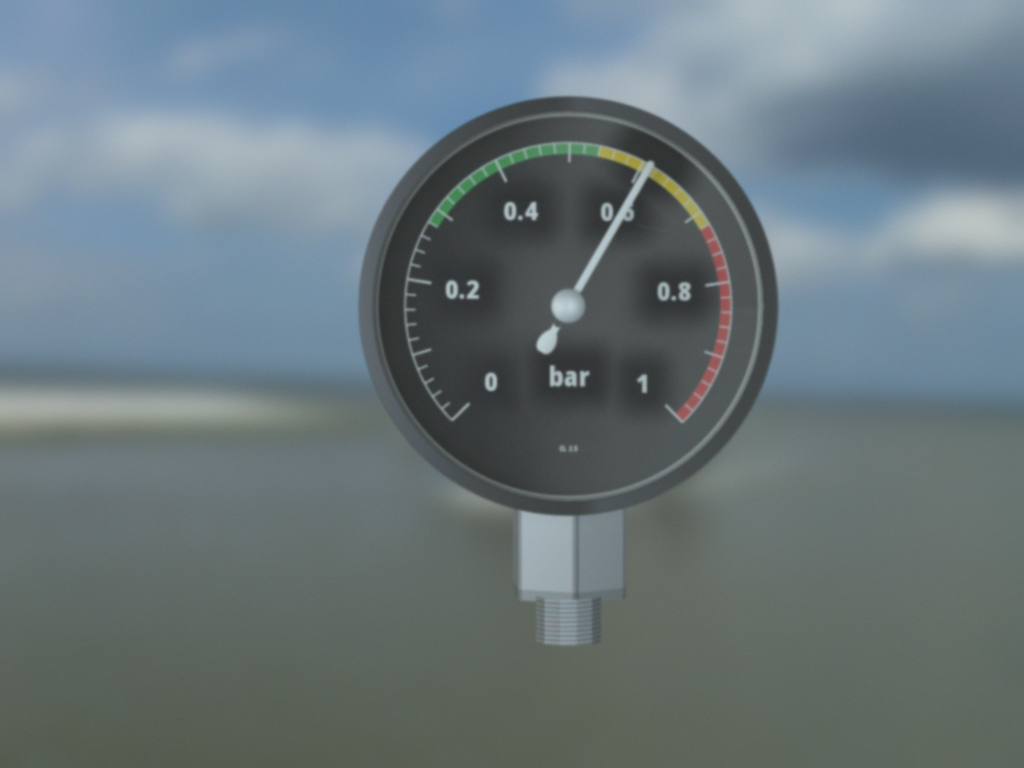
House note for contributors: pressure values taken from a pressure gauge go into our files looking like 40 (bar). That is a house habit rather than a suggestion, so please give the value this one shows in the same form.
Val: 0.61 (bar)
